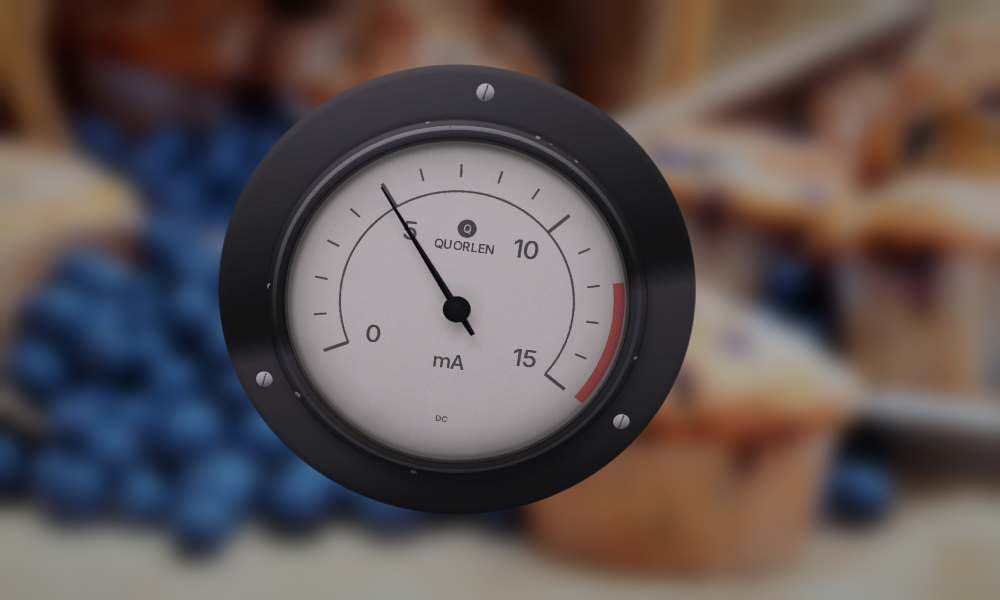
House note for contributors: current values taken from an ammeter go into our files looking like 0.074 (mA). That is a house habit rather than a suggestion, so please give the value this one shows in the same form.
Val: 5 (mA)
